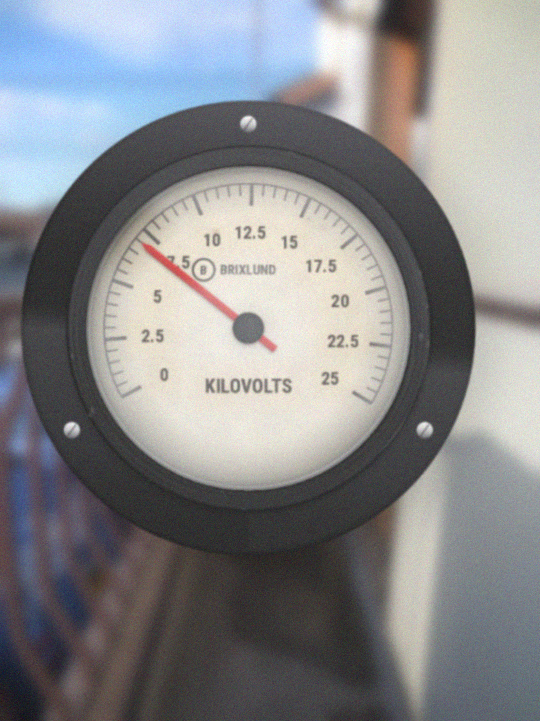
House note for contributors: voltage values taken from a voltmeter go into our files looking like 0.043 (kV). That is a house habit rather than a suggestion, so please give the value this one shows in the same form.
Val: 7 (kV)
